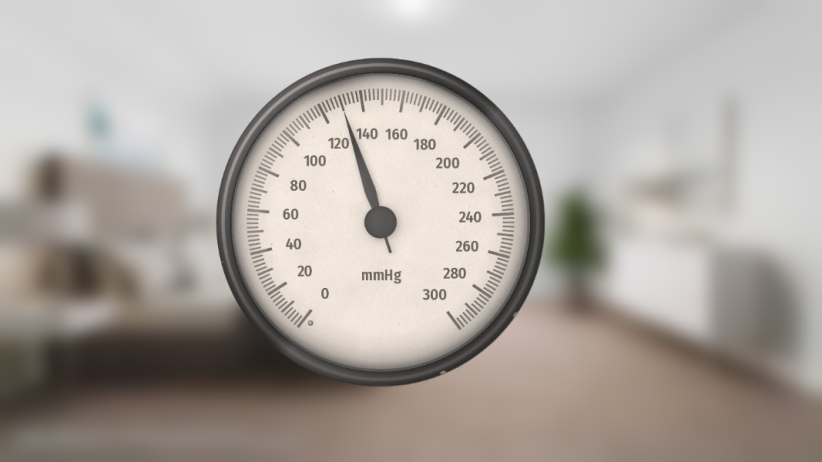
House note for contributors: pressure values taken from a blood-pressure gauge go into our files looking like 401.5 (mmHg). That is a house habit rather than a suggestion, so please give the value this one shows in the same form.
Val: 130 (mmHg)
